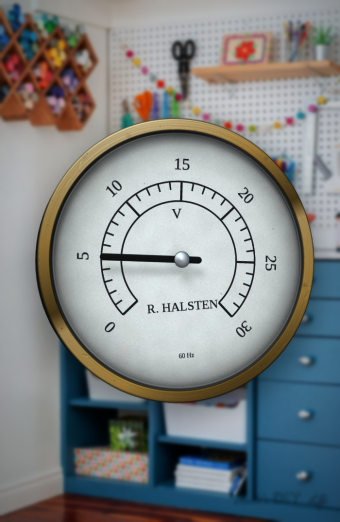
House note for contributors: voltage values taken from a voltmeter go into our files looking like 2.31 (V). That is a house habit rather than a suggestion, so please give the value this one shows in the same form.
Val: 5 (V)
